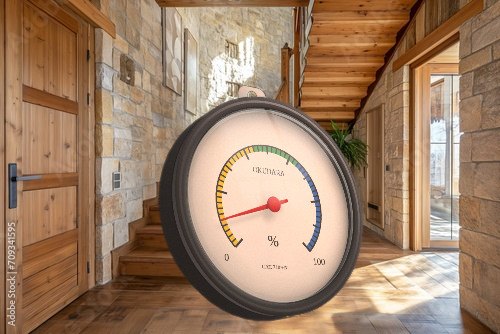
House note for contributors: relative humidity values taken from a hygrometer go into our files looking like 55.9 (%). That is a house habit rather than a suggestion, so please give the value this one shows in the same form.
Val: 10 (%)
